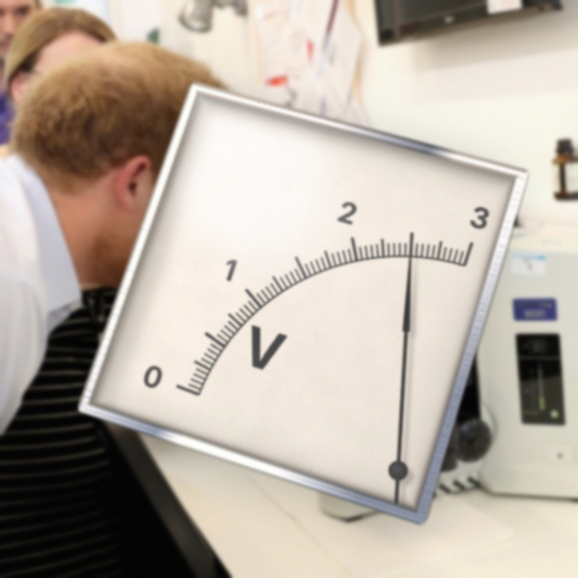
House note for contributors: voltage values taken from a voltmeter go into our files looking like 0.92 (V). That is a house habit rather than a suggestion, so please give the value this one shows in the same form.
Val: 2.5 (V)
